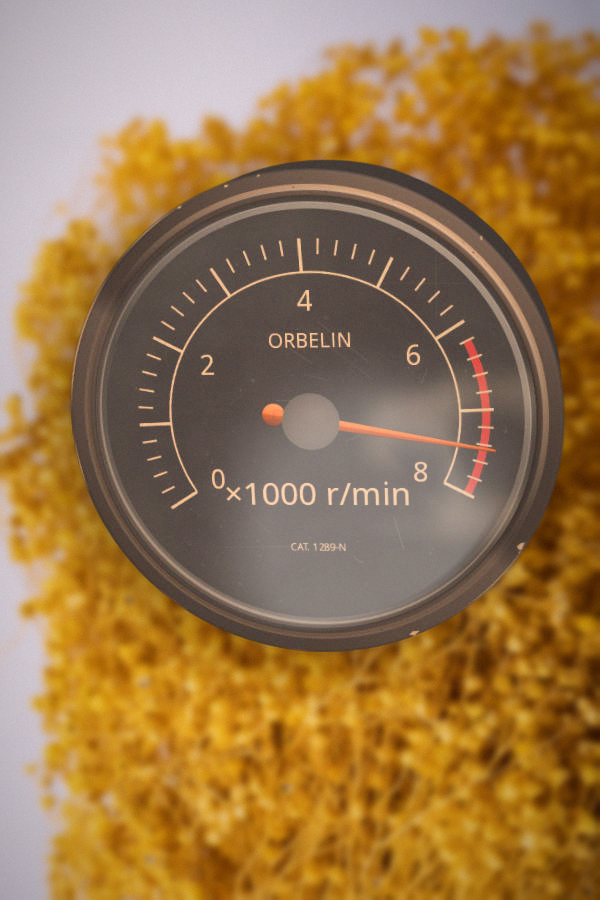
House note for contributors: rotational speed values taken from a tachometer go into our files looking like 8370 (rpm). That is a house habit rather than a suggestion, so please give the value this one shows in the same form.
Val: 7400 (rpm)
